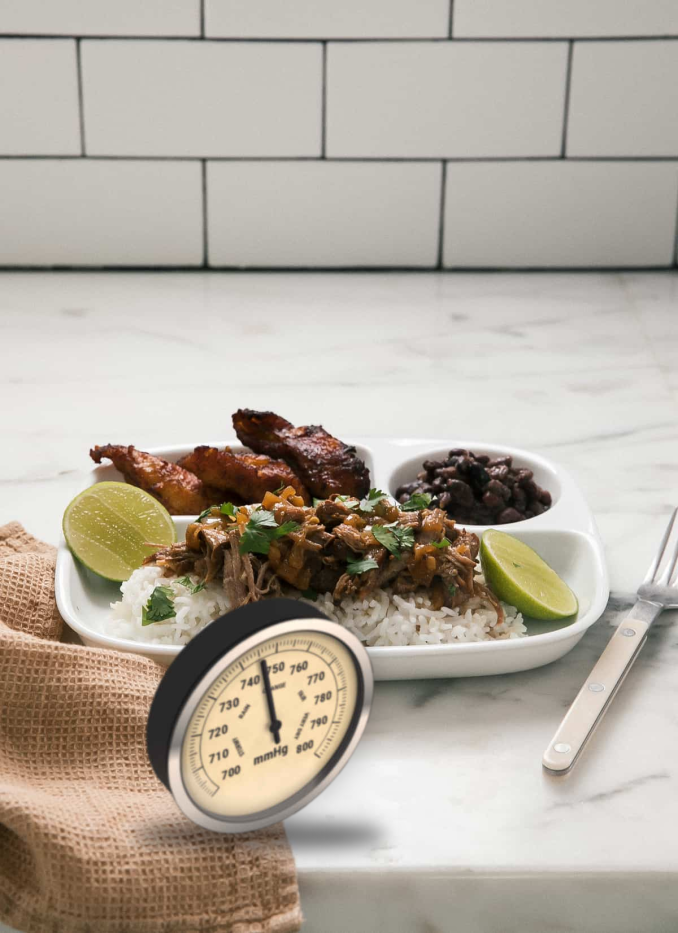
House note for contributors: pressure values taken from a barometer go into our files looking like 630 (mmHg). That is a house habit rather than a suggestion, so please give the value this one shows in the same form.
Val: 745 (mmHg)
